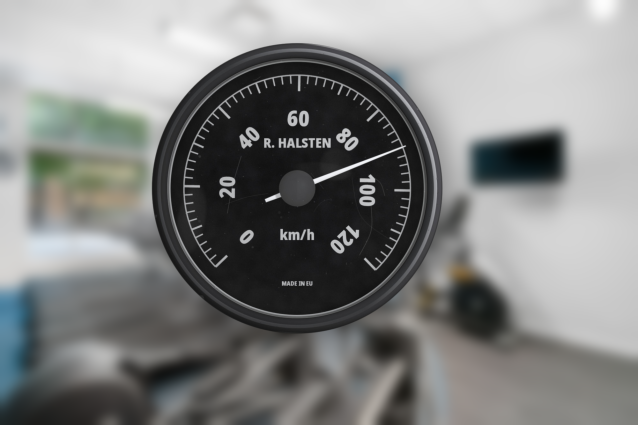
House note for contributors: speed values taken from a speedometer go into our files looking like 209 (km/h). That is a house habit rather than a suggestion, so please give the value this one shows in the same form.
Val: 90 (km/h)
